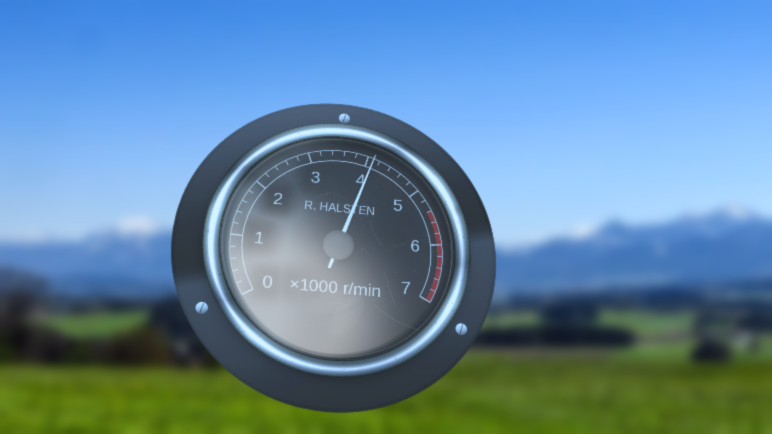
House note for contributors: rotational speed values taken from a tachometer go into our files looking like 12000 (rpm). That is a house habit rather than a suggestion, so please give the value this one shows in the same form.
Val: 4100 (rpm)
